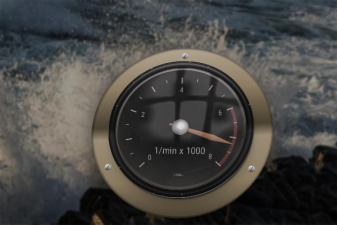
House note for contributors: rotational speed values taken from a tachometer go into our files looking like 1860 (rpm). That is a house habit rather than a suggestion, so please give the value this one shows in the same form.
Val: 7250 (rpm)
